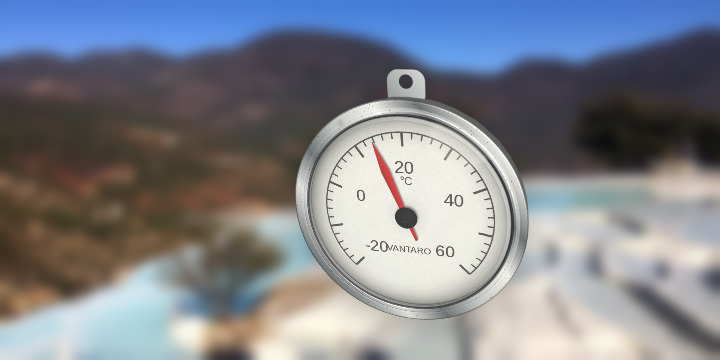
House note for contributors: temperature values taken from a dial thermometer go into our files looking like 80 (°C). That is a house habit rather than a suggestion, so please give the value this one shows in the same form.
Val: 14 (°C)
